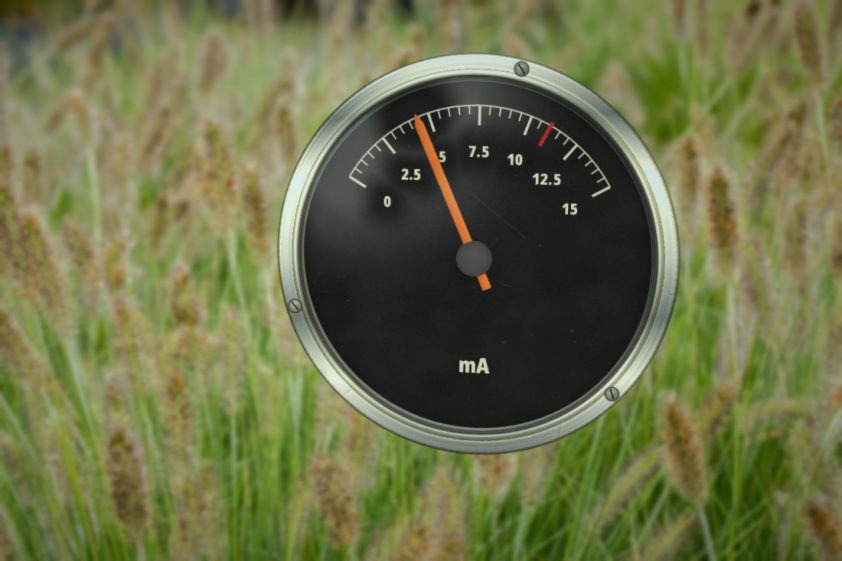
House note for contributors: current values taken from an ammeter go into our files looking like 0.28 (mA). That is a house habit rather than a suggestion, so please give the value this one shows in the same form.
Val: 4.5 (mA)
